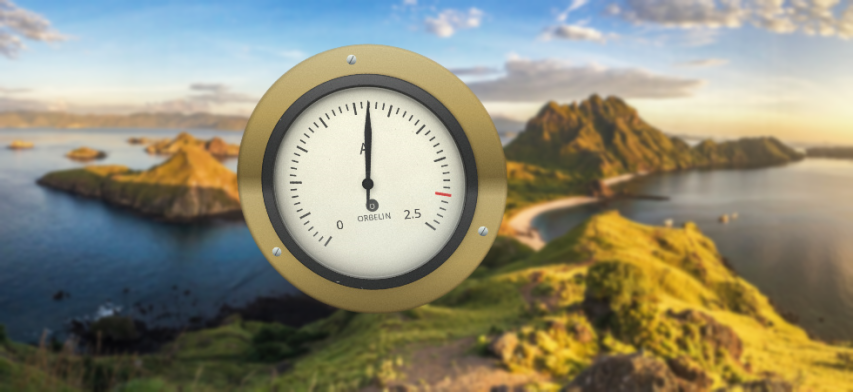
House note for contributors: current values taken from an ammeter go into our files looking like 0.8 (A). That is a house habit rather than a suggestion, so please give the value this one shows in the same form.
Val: 1.35 (A)
